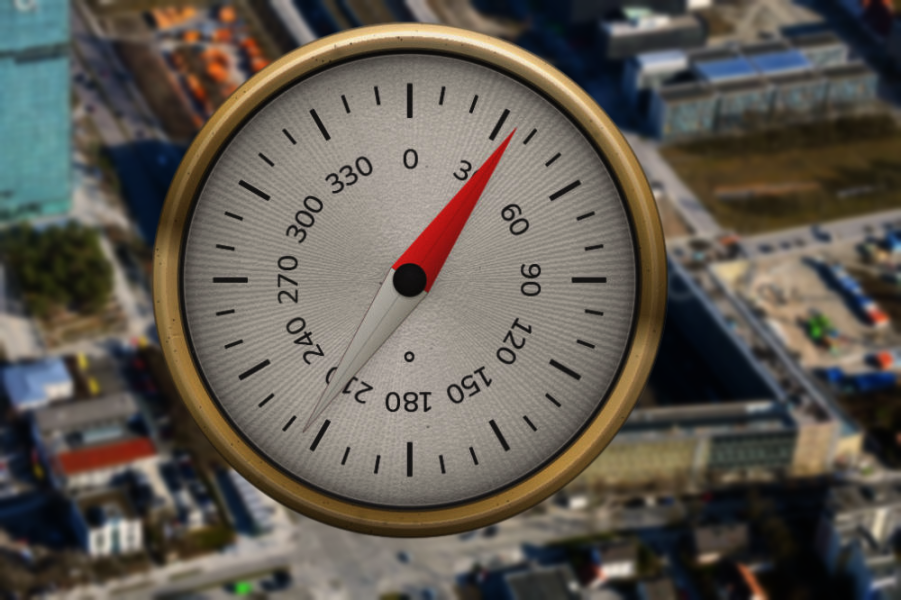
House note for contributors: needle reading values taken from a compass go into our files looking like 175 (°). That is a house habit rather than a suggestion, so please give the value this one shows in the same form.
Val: 35 (°)
